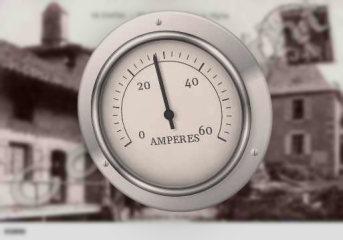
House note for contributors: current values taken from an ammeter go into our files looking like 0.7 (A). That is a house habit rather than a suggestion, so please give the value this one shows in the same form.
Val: 28 (A)
